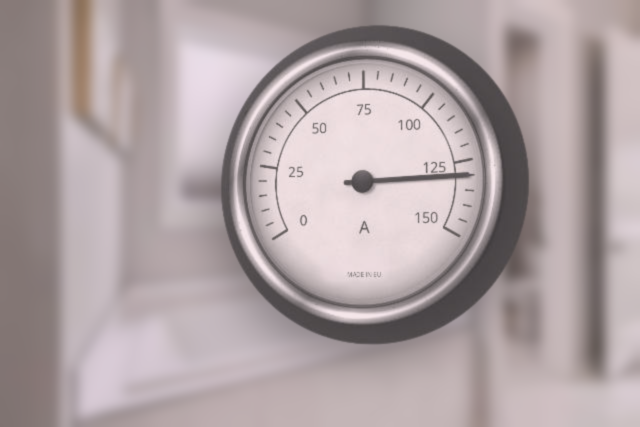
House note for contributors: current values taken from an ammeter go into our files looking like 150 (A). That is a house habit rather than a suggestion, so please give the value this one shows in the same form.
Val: 130 (A)
